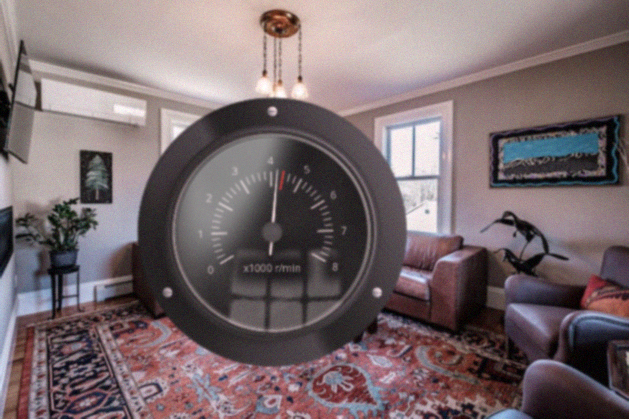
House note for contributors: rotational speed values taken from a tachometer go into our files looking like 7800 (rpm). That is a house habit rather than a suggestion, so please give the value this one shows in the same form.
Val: 4200 (rpm)
